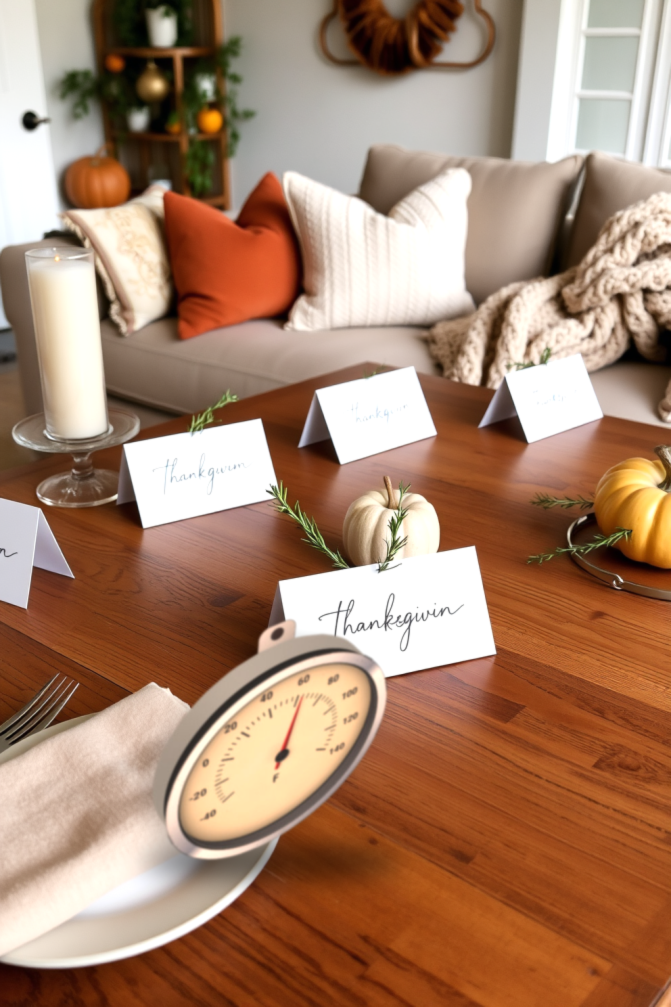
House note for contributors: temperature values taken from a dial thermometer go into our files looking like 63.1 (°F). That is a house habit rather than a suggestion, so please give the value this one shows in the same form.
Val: 60 (°F)
